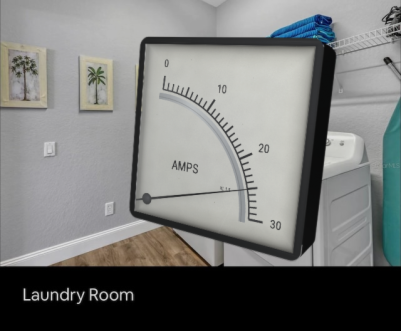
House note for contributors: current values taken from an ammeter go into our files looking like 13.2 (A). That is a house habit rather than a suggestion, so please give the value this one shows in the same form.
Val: 25 (A)
